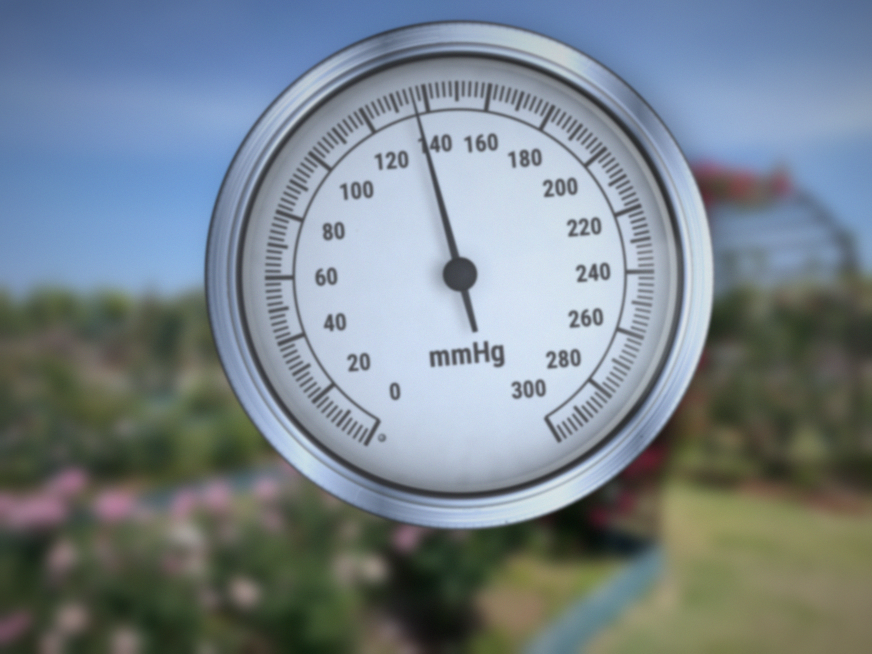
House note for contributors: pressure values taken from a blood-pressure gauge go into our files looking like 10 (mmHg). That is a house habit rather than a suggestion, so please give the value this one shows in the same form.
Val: 136 (mmHg)
